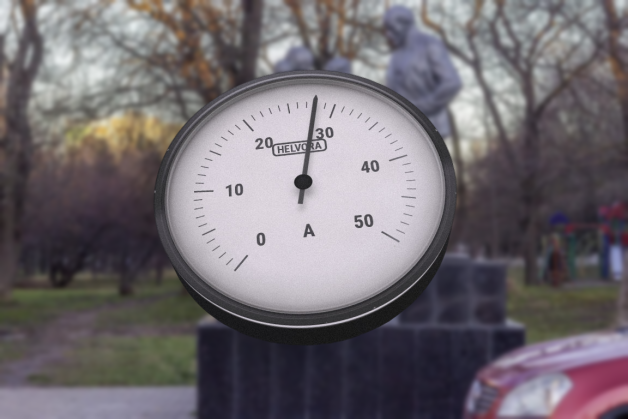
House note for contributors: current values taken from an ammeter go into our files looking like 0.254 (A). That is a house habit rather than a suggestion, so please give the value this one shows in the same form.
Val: 28 (A)
